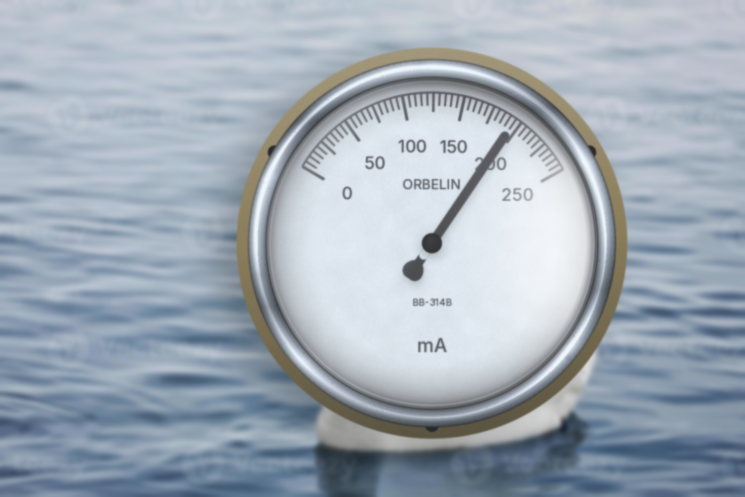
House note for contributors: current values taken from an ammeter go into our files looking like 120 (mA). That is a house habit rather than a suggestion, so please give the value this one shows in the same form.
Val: 195 (mA)
